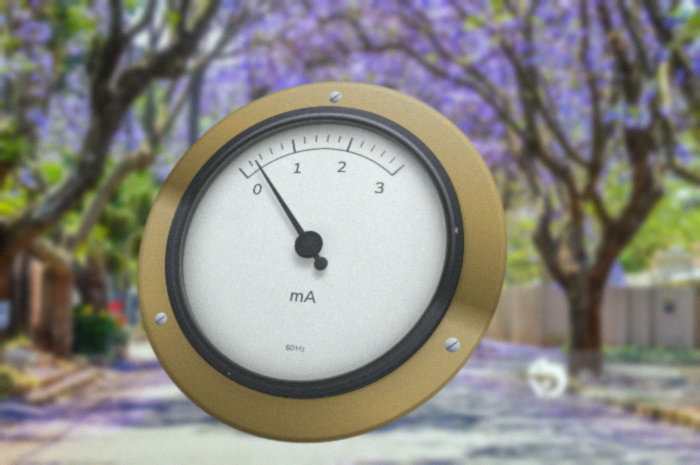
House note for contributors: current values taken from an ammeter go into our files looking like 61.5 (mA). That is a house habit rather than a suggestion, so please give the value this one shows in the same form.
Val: 0.3 (mA)
